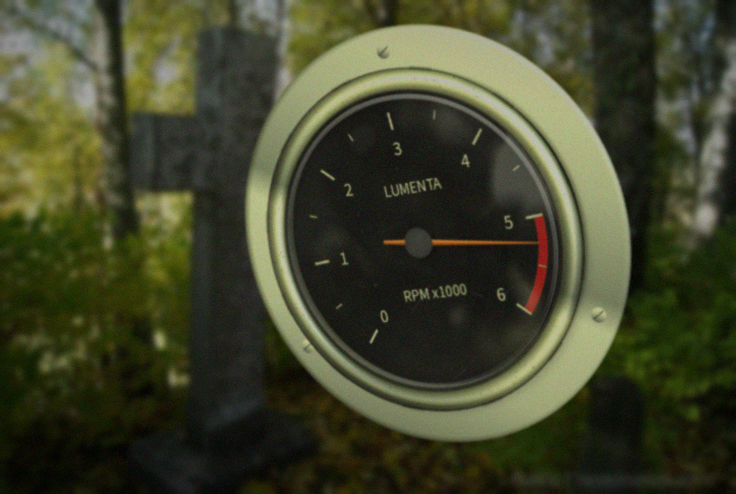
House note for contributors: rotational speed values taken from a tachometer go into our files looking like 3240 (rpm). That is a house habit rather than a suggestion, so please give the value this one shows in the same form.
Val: 5250 (rpm)
